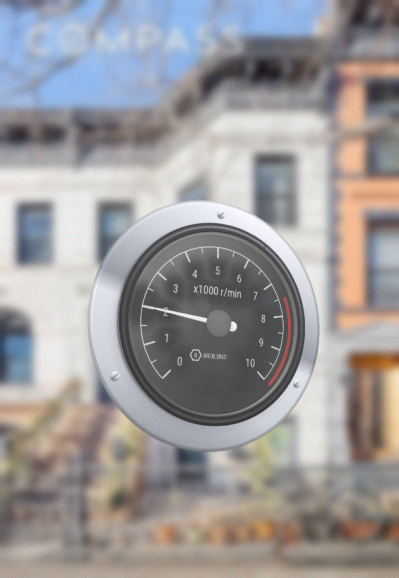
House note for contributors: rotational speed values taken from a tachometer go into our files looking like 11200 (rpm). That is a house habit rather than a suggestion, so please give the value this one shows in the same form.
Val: 2000 (rpm)
